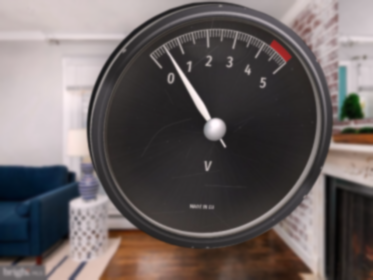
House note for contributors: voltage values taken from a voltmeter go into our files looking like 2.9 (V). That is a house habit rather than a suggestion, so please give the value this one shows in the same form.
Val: 0.5 (V)
